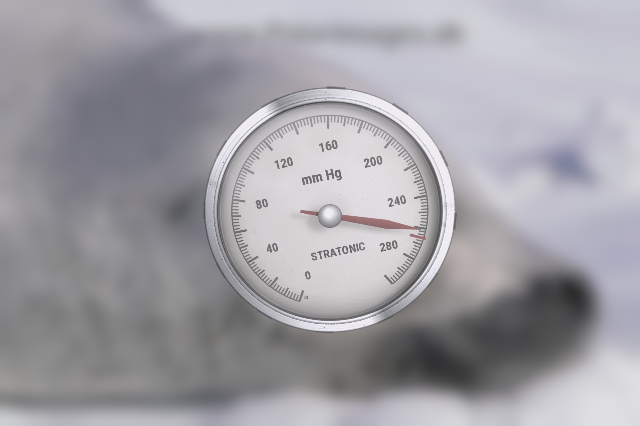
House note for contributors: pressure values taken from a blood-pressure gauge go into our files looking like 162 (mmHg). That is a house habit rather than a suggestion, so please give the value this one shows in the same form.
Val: 260 (mmHg)
